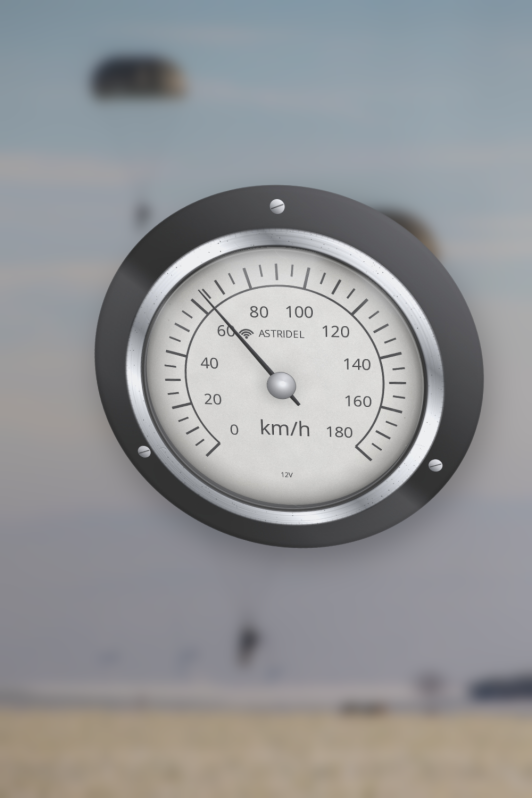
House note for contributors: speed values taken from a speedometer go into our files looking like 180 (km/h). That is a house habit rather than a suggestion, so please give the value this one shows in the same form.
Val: 65 (km/h)
